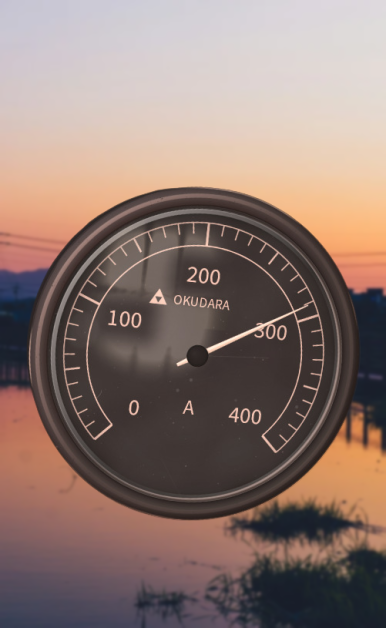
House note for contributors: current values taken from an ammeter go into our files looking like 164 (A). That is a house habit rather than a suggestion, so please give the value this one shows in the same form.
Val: 290 (A)
